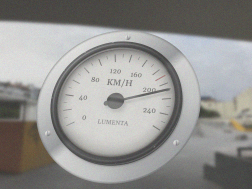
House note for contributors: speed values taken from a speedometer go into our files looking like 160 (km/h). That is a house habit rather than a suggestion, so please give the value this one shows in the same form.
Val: 210 (km/h)
